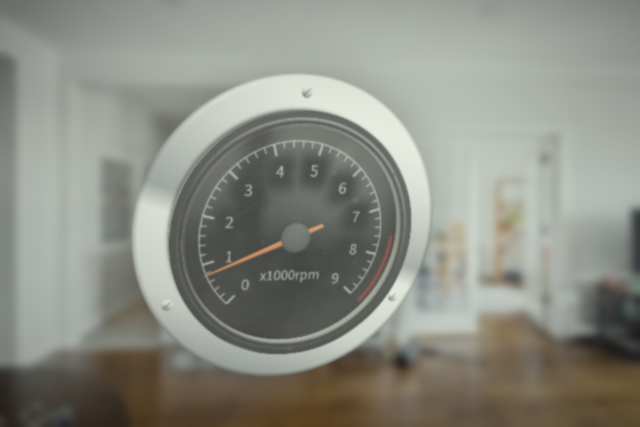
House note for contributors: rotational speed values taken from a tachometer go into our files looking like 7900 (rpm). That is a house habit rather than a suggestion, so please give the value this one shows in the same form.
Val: 800 (rpm)
